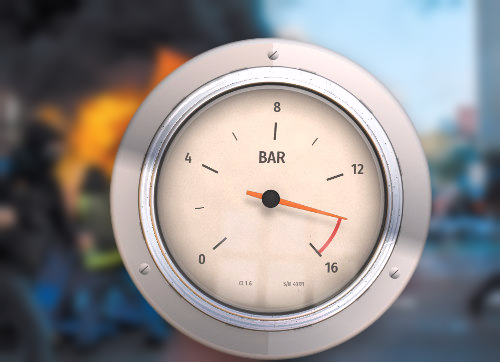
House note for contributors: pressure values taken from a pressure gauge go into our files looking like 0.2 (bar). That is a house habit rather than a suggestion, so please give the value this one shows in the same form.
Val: 14 (bar)
